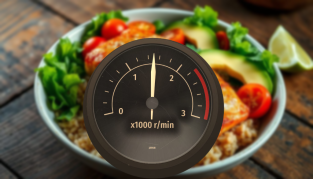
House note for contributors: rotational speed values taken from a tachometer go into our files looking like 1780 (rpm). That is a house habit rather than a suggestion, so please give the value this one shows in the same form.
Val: 1500 (rpm)
